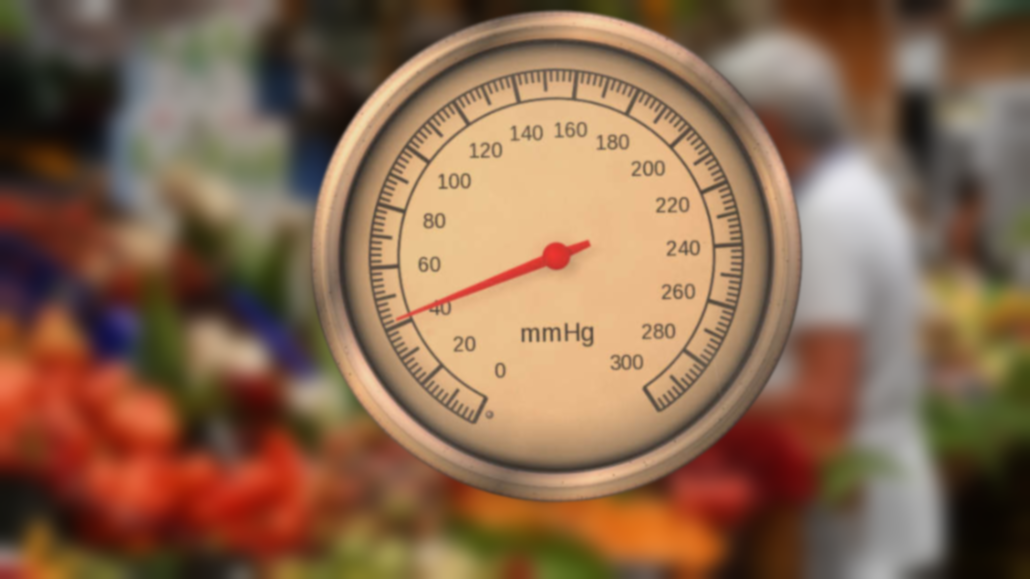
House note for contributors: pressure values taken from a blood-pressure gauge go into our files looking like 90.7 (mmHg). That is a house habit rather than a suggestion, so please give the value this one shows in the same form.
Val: 42 (mmHg)
